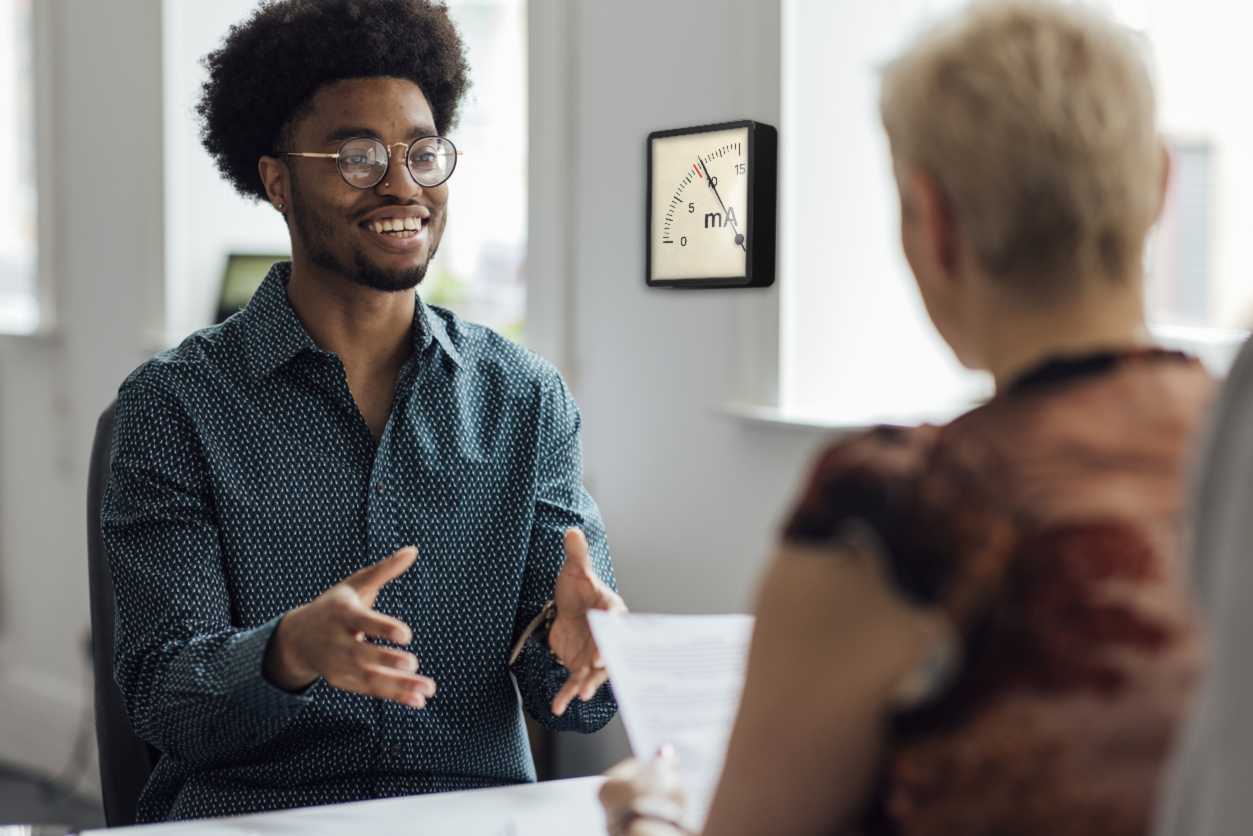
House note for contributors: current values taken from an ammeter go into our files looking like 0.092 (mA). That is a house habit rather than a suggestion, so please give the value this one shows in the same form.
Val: 10 (mA)
